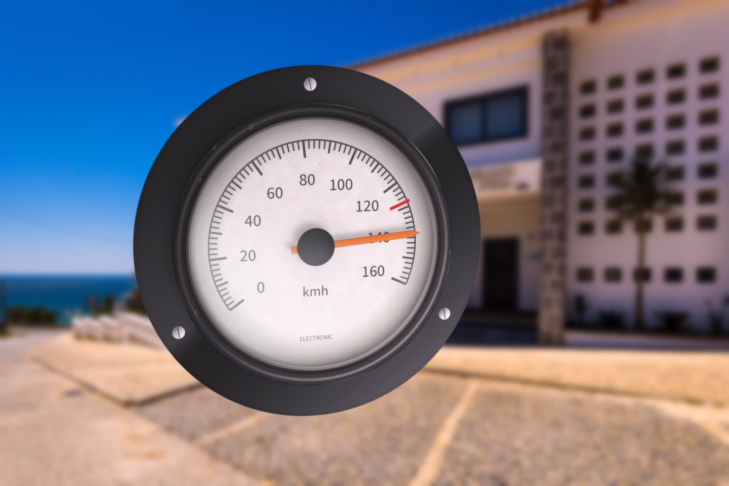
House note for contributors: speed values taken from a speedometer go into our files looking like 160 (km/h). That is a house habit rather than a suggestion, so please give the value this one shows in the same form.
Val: 140 (km/h)
